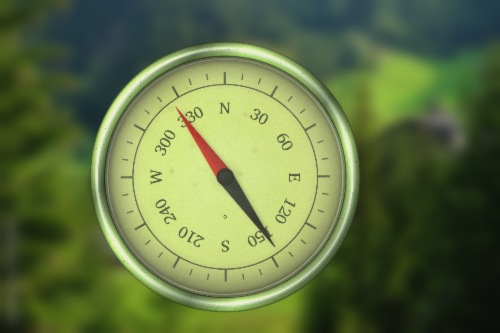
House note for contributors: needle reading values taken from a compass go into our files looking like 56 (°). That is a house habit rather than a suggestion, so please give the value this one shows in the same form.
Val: 325 (°)
